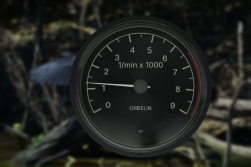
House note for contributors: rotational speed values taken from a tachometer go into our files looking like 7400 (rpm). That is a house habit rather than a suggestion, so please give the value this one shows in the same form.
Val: 1250 (rpm)
